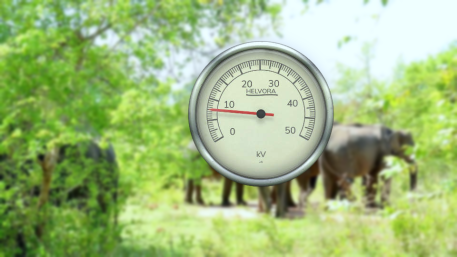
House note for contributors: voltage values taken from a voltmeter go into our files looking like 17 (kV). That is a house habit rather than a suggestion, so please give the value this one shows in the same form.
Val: 7.5 (kV)
